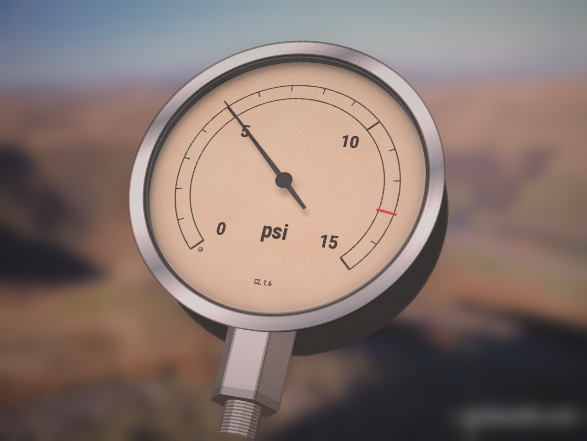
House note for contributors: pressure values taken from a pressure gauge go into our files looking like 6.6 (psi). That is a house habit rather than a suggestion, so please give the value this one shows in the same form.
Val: 5 (psi)
